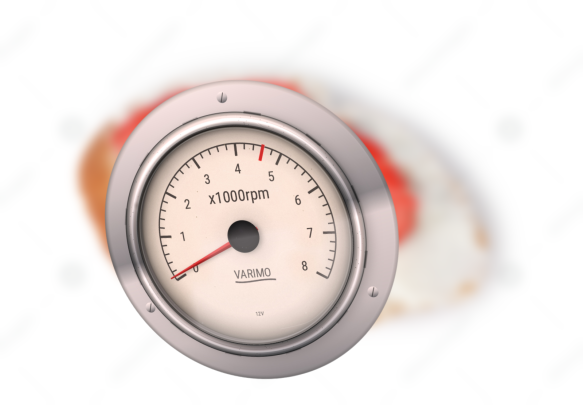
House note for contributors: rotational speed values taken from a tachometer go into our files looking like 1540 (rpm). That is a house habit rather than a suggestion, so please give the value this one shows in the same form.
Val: 100 (rpm)
